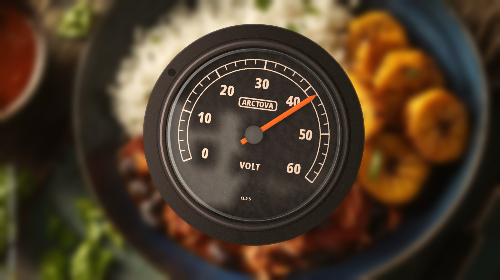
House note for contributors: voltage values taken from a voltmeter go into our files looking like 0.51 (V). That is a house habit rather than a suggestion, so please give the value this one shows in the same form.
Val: 42 (V)
